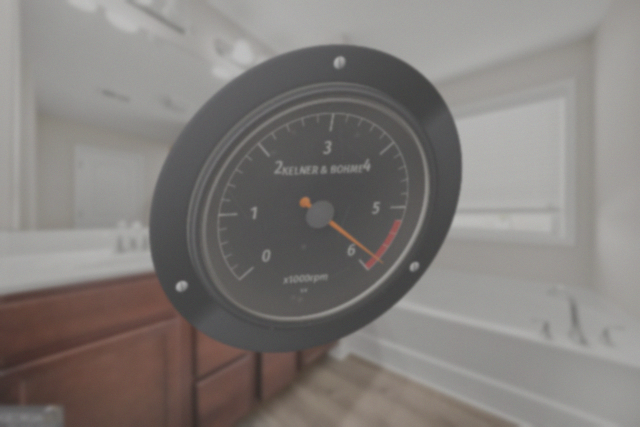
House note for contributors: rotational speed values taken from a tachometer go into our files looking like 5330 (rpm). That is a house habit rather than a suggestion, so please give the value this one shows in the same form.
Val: 5800 (rpm)
